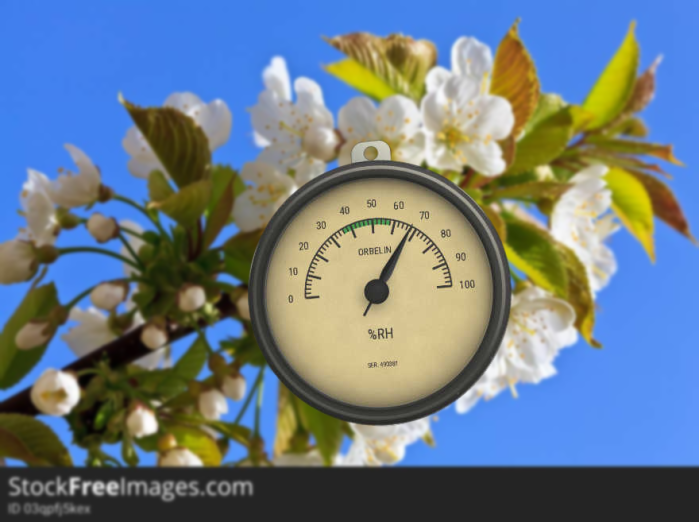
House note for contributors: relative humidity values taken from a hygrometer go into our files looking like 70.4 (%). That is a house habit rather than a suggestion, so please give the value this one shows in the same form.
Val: 68 (%)
